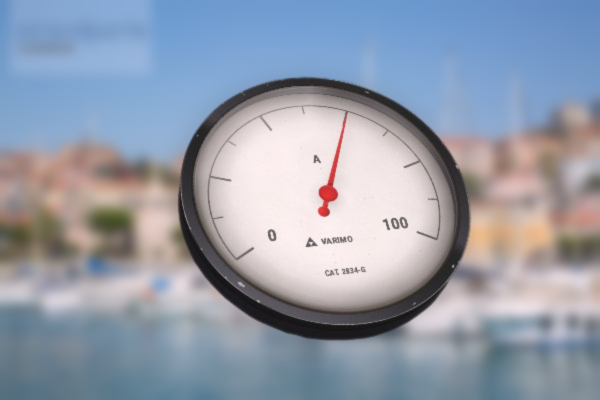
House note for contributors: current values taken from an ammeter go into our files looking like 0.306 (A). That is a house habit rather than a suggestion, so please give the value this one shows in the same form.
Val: 60 (A)
